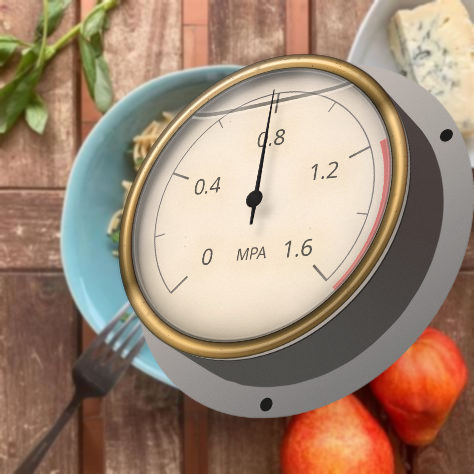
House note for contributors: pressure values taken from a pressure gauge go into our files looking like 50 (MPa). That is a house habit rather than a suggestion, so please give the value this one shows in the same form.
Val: 0.8 (MPa)
